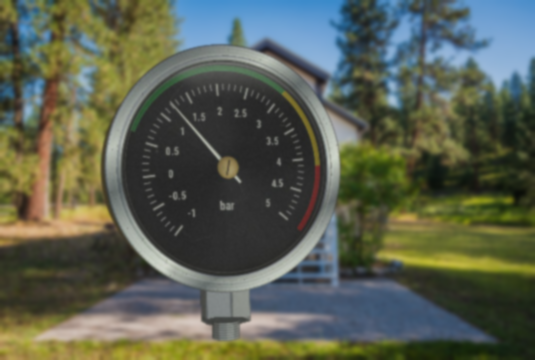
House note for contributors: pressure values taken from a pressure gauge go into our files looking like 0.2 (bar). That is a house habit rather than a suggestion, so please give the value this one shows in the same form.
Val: 1.2 (bar)
